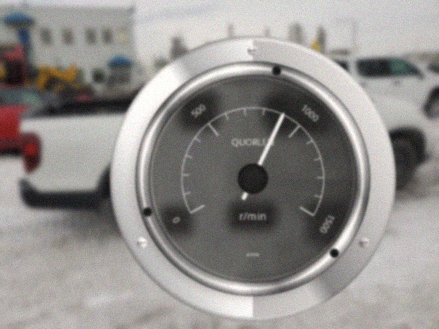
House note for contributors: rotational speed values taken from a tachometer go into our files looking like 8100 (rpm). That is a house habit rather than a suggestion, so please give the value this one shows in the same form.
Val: 900 (rpm)
